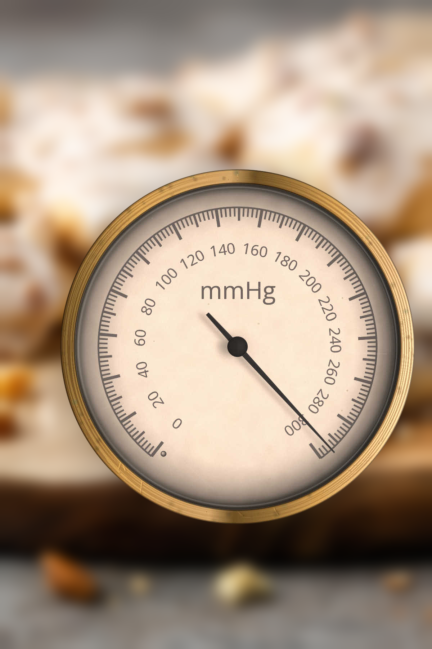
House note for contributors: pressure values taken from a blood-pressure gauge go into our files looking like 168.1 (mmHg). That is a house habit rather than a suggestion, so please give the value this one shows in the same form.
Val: 294 (mmHg)
